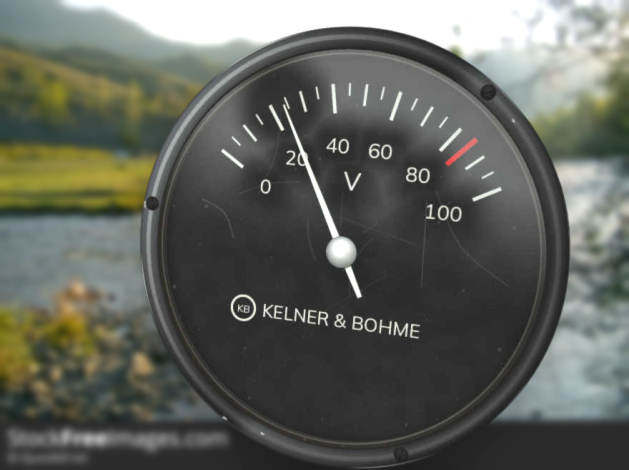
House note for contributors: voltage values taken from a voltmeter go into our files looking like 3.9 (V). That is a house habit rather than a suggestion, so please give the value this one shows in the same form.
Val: 25 (V)
